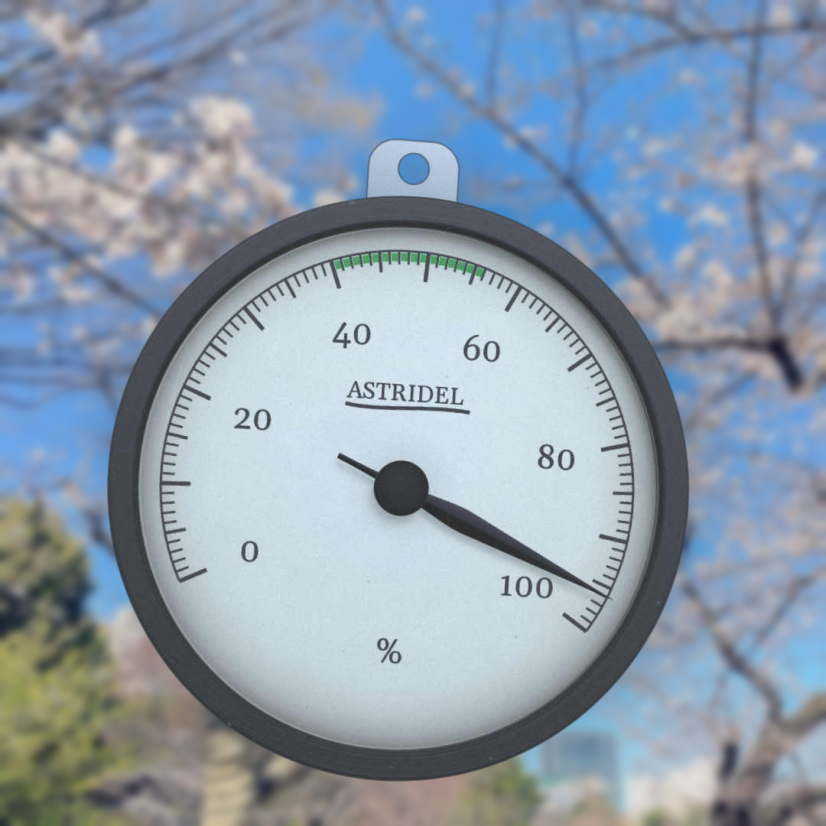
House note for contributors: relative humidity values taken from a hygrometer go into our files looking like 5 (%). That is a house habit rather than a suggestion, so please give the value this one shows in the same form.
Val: 96 (%)
